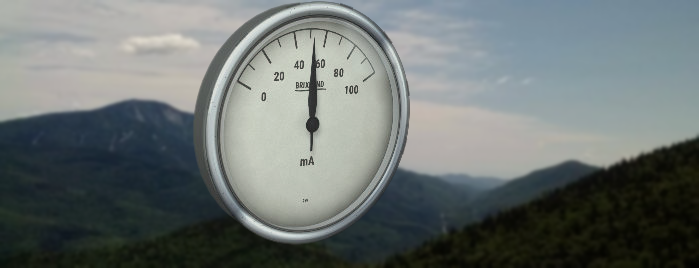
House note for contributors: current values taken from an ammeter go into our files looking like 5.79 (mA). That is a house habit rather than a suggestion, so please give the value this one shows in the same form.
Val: 50 (mA)
